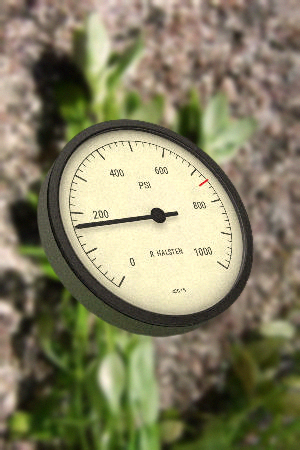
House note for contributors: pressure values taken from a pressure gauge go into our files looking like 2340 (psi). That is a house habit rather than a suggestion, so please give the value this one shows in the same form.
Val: 160 (psi)
